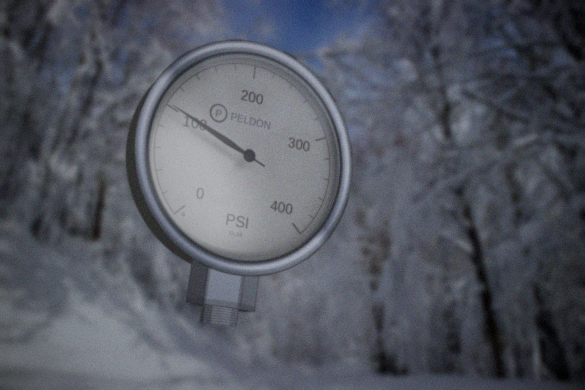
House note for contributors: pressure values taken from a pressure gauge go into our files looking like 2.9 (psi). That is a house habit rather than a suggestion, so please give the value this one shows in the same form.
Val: 100 (psi)
